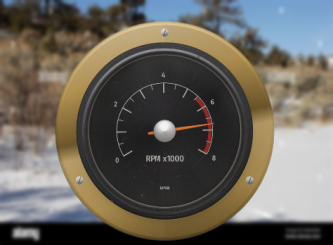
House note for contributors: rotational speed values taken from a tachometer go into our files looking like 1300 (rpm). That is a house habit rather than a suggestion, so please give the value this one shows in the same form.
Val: 6750 (rpm)
